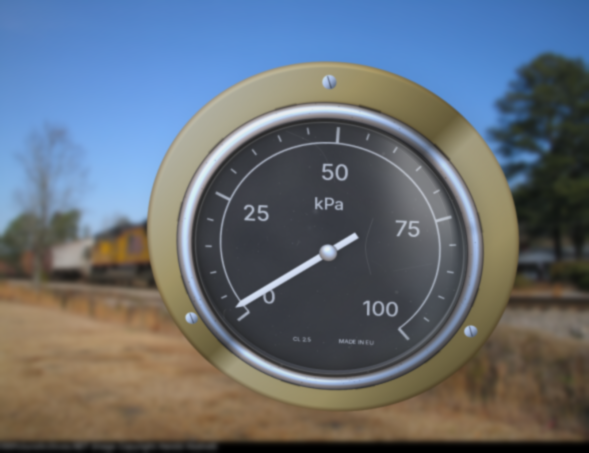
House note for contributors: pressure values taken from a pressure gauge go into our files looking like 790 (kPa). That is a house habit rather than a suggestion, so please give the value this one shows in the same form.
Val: 2.5 (kPa)
